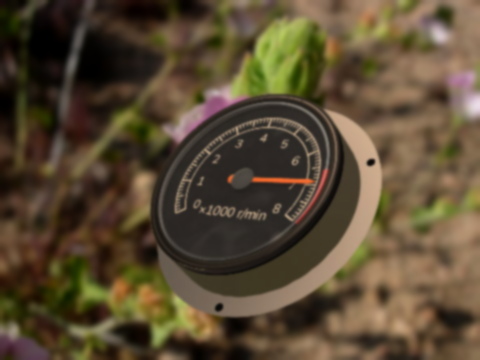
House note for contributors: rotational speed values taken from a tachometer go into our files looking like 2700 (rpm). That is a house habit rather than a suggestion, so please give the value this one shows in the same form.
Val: 7000 (rpm)
